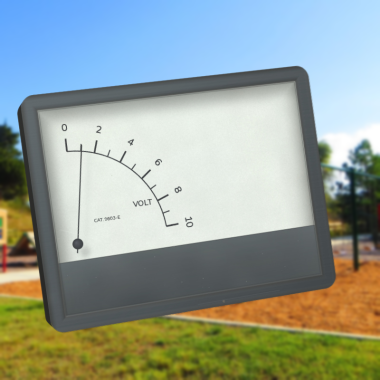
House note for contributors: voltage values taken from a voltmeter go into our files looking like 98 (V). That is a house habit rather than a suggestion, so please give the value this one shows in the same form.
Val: 1 (V)
